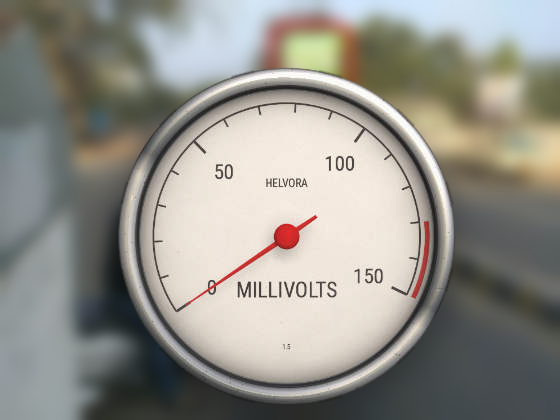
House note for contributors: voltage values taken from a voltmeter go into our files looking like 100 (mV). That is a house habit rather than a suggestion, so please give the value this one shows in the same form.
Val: 0 (mV)
